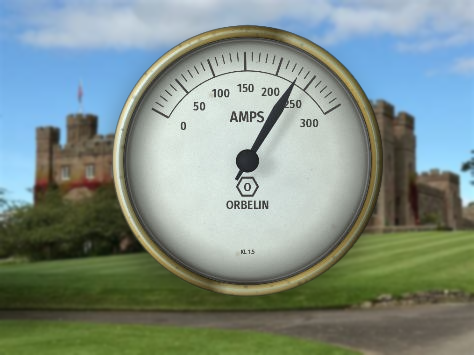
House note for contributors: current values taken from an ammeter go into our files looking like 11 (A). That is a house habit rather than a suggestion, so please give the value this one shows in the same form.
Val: 230 (A)
